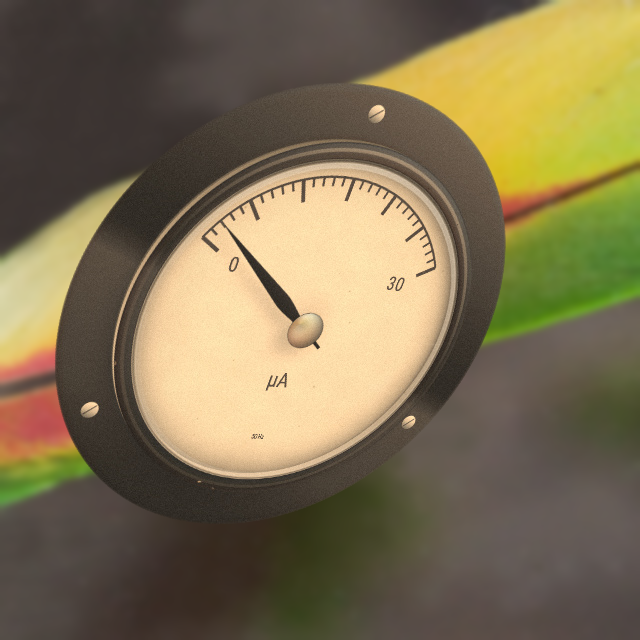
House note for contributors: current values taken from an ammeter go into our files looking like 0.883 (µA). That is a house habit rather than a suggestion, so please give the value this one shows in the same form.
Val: 2 (µA)
